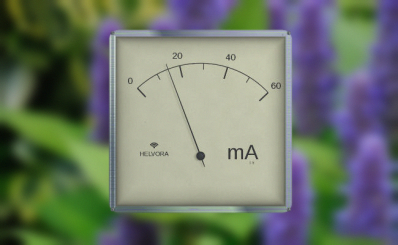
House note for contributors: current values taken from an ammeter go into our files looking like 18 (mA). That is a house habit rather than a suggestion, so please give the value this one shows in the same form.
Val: 15 (mA)
